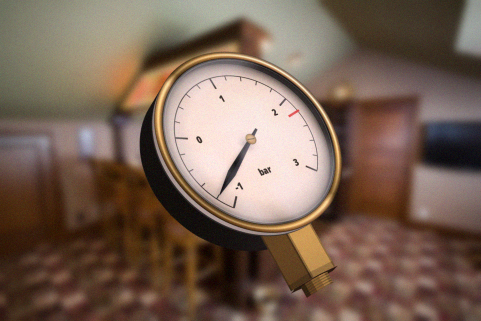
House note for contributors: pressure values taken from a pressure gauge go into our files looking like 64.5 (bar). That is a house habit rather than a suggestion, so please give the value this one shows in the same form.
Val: -0.8 (bar)
